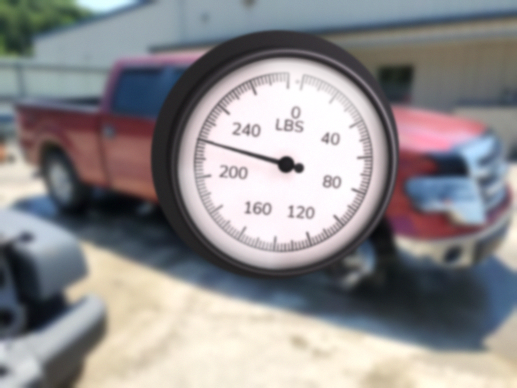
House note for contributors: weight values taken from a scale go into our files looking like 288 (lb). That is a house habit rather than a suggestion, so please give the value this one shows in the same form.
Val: 220 (lb)
